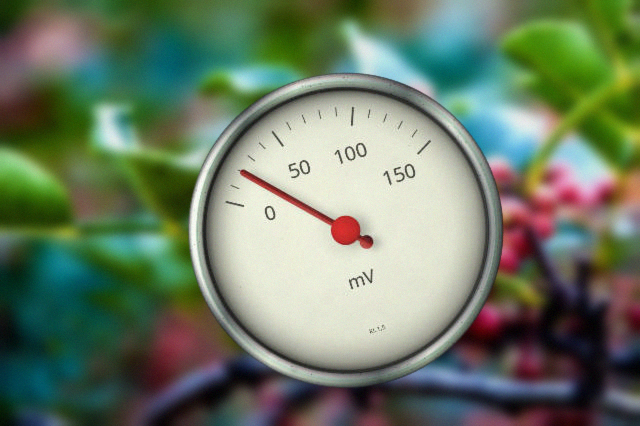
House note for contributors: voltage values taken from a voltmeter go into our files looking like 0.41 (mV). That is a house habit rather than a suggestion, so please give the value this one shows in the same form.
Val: 20 (mV)
